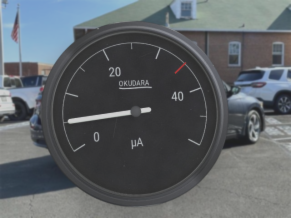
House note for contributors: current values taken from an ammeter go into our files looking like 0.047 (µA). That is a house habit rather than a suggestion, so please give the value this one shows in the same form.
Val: 5 (µA)
